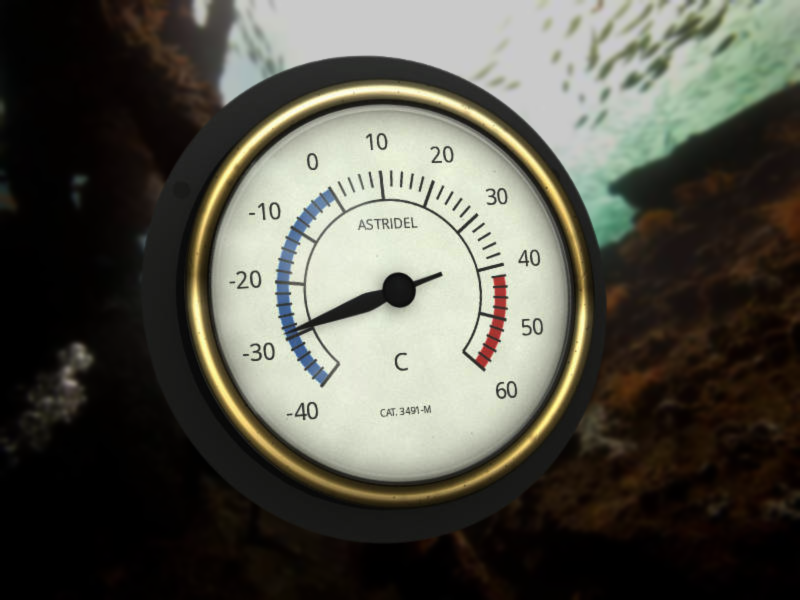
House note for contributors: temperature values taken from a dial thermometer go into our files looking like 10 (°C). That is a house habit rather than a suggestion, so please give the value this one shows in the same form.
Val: -29 (°C)
